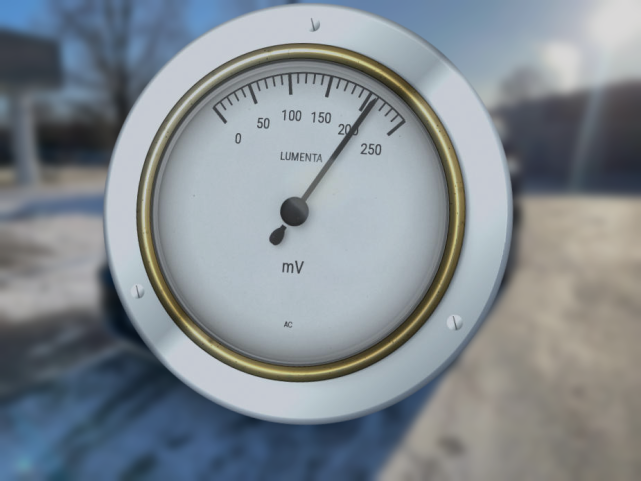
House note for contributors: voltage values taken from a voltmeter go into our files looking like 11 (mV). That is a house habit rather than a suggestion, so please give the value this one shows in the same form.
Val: 210 (mV)
